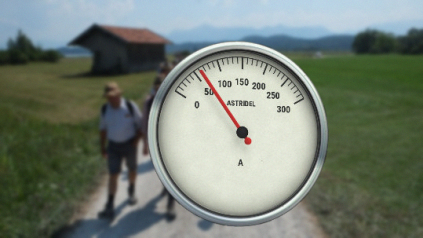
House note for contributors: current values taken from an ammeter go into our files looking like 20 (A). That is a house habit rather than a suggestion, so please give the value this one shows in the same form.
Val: 60 (A)
